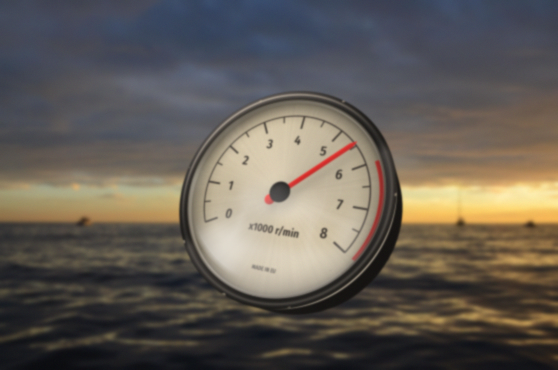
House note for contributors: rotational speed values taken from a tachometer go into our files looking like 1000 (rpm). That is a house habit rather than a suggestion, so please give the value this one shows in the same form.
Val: 5500 (rpm)
